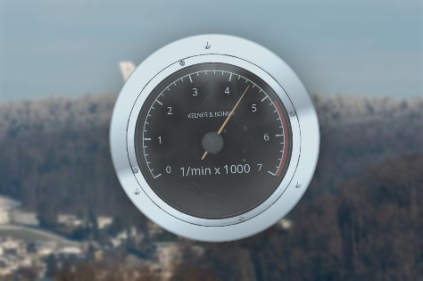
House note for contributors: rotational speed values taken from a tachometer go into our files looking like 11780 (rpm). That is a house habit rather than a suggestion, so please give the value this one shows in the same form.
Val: 4500 (rpm)
